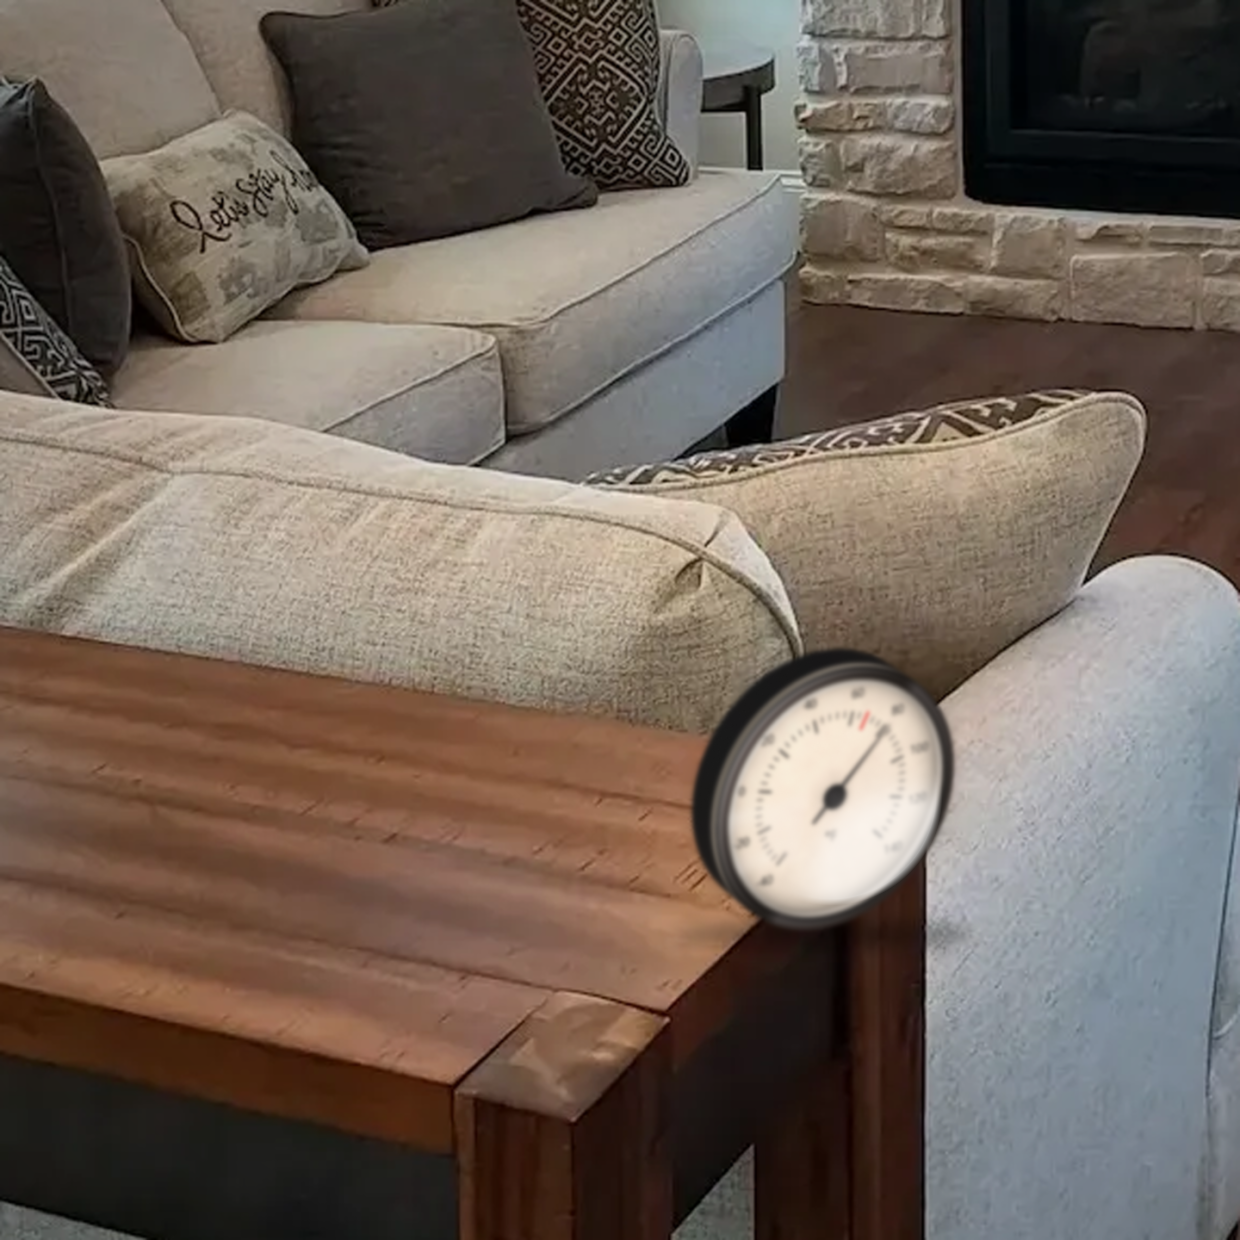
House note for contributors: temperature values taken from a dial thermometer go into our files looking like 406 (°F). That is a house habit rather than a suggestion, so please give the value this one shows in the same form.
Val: 80 (°F)
